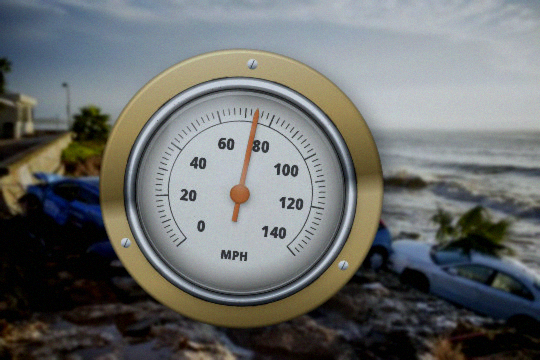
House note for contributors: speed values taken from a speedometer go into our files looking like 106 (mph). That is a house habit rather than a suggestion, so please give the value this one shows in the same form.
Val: 74 (mph)
